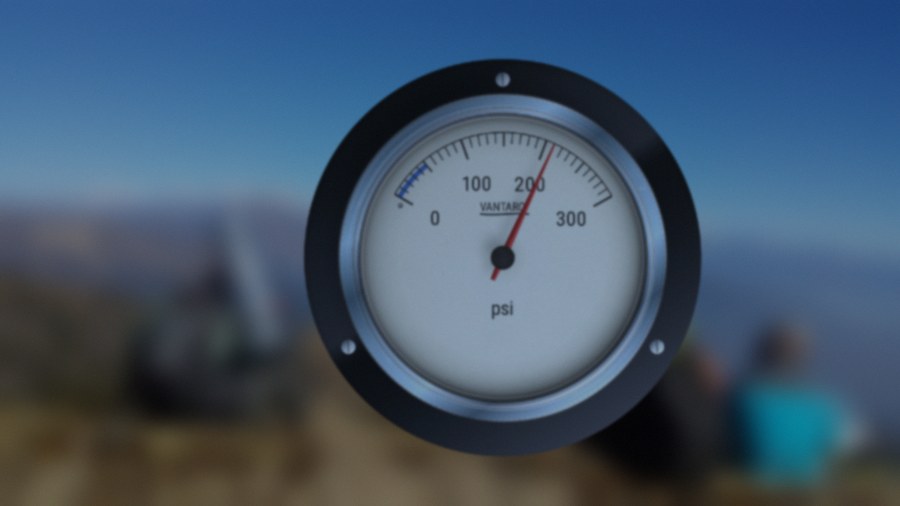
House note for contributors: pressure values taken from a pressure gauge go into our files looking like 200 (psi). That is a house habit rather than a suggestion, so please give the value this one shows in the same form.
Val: 210 (psi)
